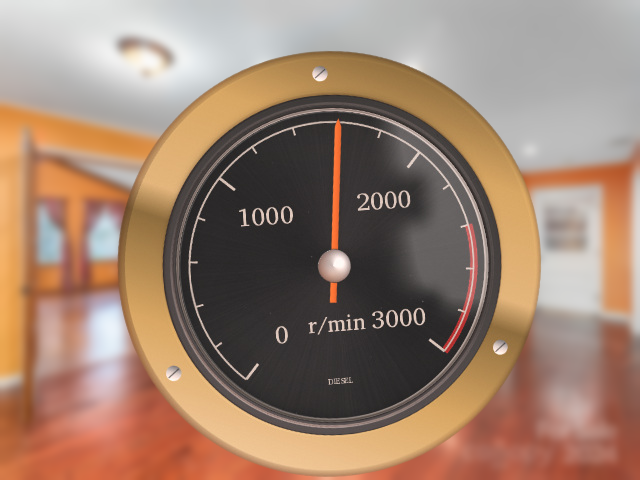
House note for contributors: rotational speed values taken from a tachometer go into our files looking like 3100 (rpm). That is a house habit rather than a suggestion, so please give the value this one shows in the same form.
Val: 1600 (rpm)
